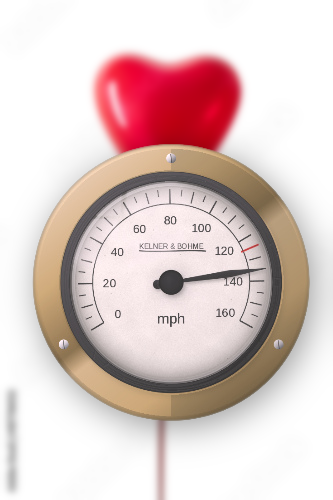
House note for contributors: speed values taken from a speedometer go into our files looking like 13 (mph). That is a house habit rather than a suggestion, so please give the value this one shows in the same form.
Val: 135 (mph)
